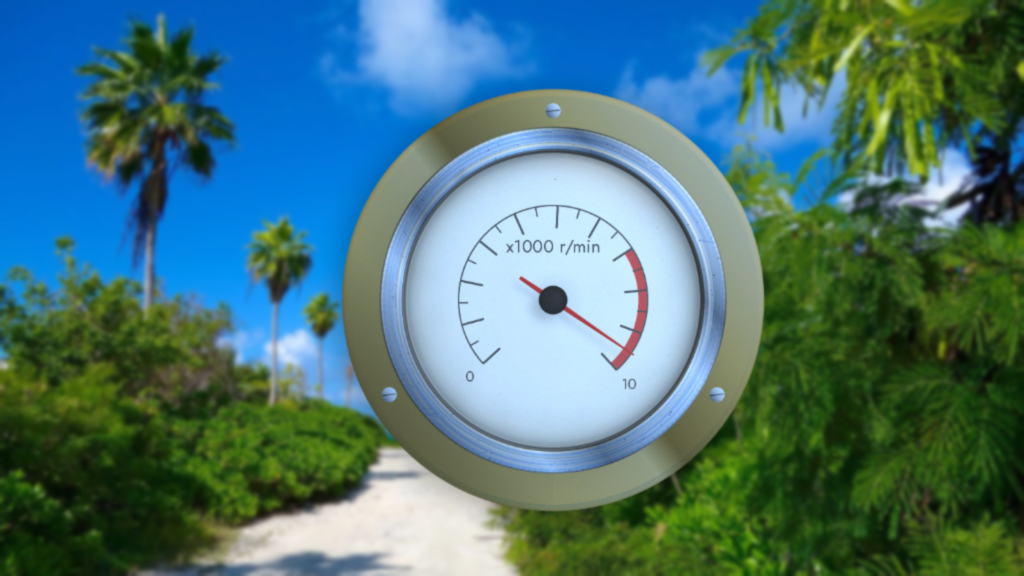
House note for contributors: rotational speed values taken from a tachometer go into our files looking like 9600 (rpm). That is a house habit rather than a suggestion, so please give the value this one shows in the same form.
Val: 9500 (rpm)
